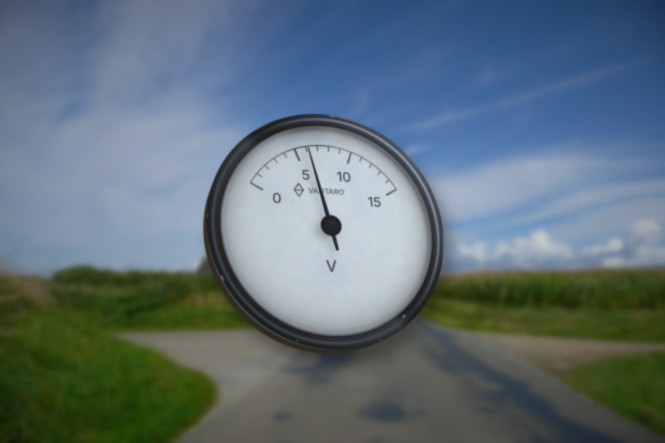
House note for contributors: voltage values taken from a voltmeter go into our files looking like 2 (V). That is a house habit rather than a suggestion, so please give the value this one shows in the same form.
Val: 6 (V)
